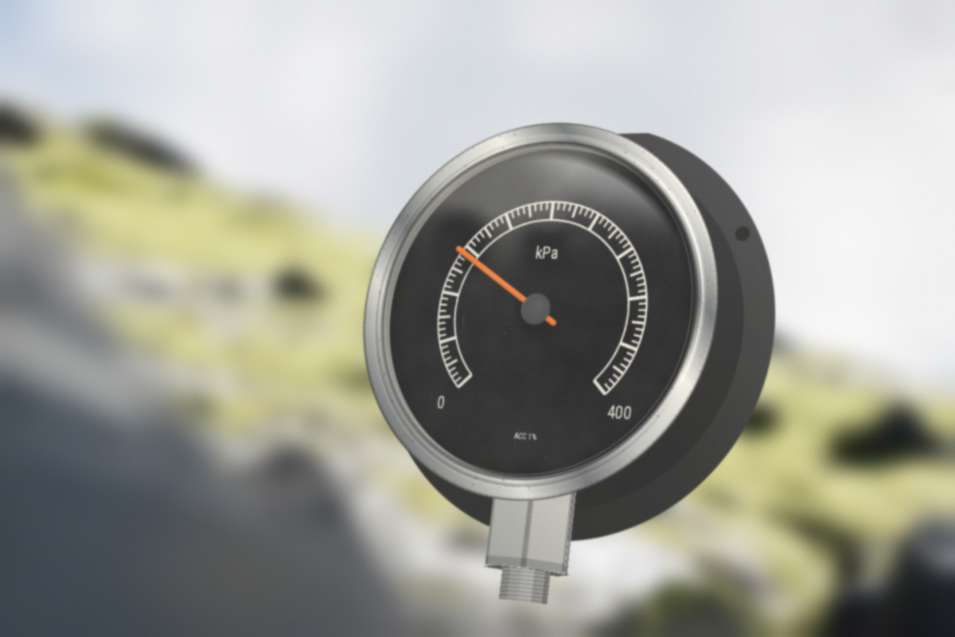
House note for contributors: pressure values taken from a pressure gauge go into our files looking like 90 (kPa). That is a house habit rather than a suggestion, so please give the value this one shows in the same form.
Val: 115 (kPa)
